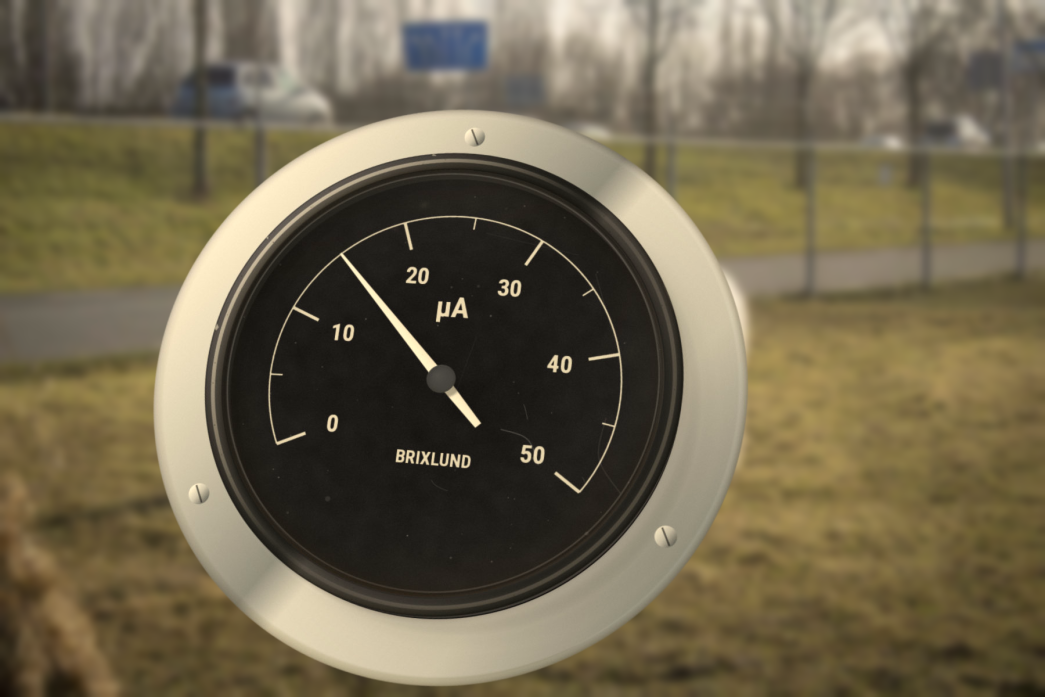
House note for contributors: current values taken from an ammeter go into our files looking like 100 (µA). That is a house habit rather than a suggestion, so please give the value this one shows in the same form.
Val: 15 (µA)
